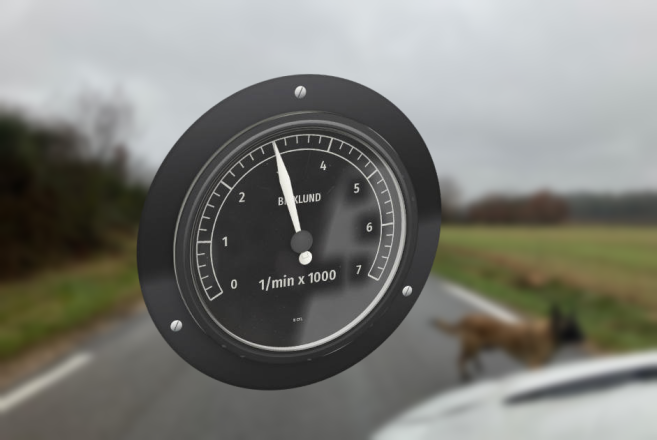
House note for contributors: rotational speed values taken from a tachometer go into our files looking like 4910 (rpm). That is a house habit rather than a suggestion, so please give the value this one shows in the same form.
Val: 3000 (rpm)
